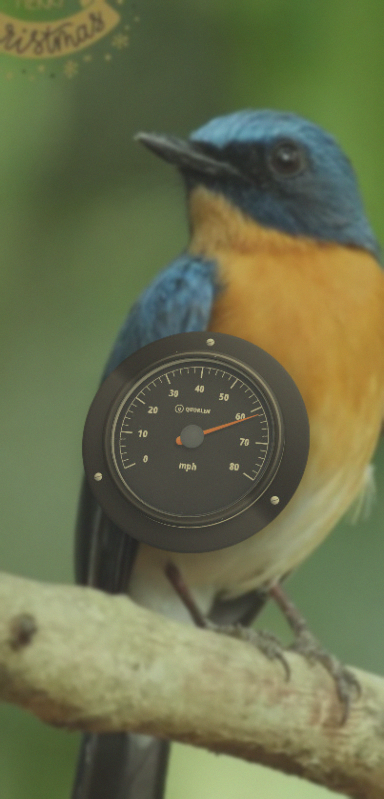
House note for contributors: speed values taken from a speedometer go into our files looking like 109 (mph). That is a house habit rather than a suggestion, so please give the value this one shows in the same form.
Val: 62 (mph)
